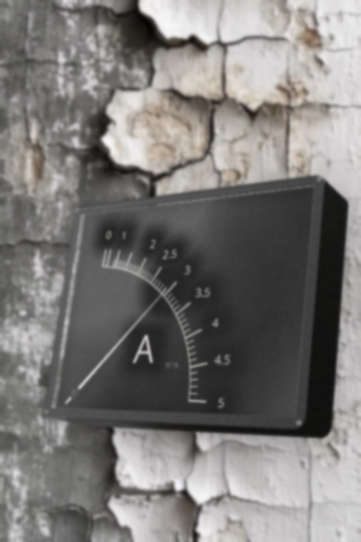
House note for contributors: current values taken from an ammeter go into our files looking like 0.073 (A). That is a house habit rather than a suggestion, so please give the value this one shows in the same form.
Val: 3 (A)
